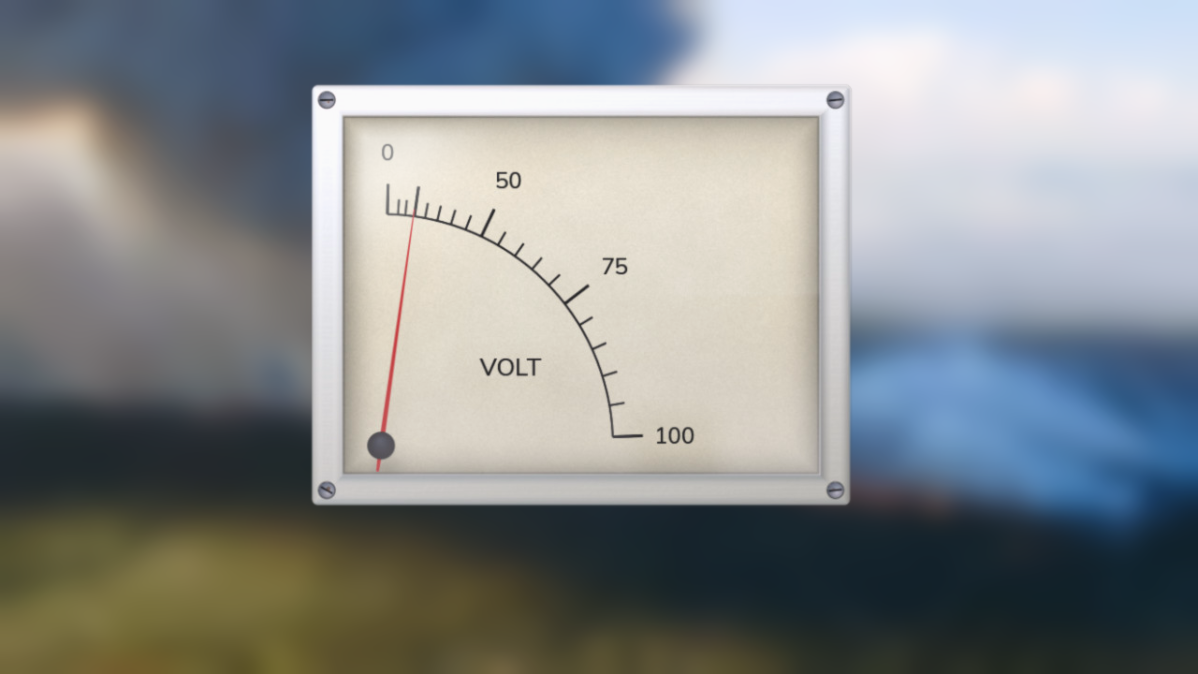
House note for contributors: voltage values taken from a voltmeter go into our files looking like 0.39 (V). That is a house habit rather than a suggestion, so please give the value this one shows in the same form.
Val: 25 (V)
